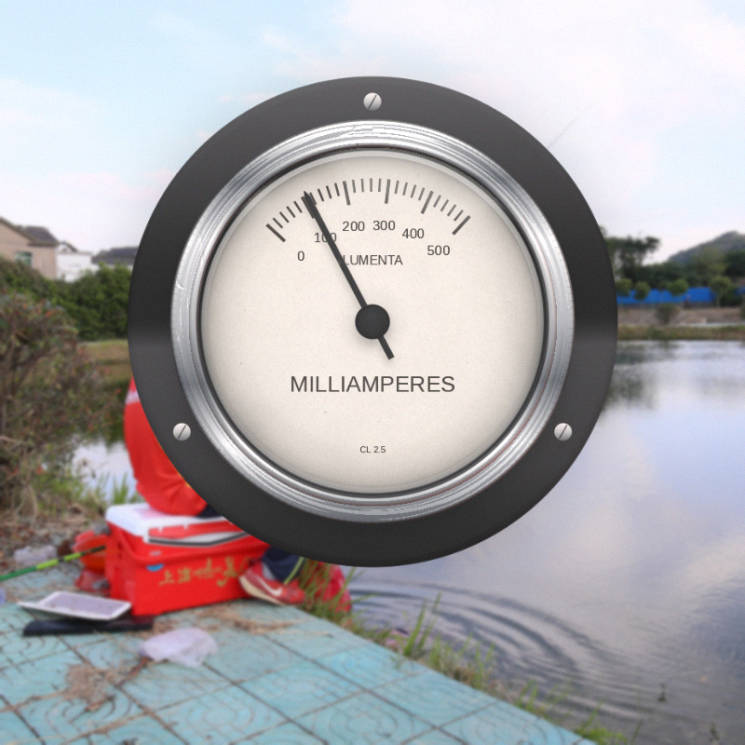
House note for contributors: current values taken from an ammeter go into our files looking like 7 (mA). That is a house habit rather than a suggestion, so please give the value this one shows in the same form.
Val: 110 (mA)
